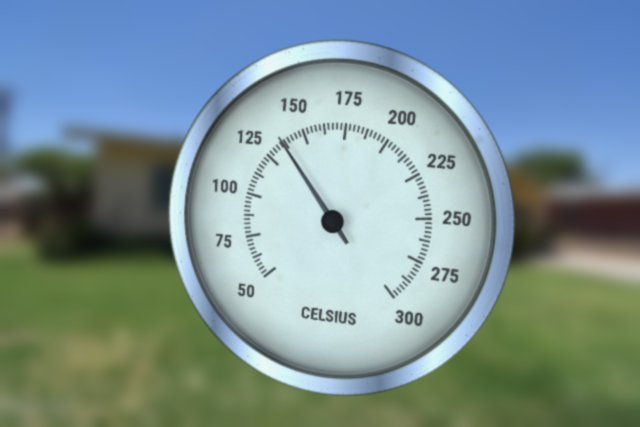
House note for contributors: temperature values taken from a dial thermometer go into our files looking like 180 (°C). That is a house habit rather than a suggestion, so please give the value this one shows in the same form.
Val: 137.5 (°C)
